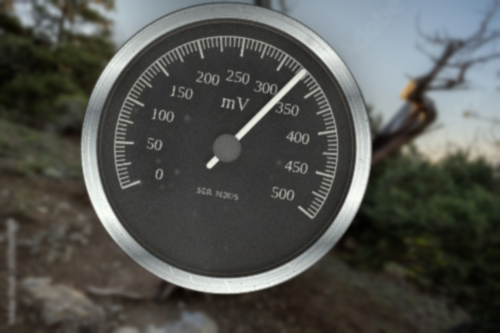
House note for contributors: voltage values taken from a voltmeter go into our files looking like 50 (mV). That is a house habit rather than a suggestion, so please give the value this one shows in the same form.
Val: 325 (mV)
